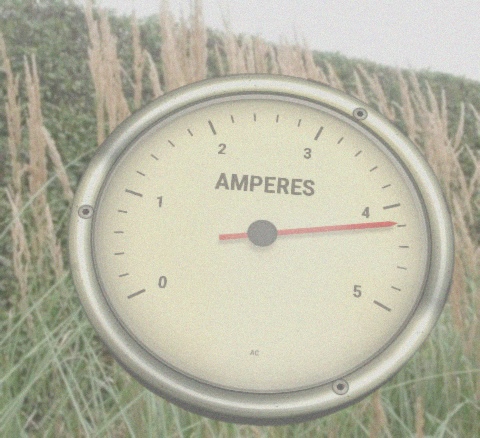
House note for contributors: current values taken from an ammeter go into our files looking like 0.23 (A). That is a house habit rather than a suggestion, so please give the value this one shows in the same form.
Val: 4.2 (A)
